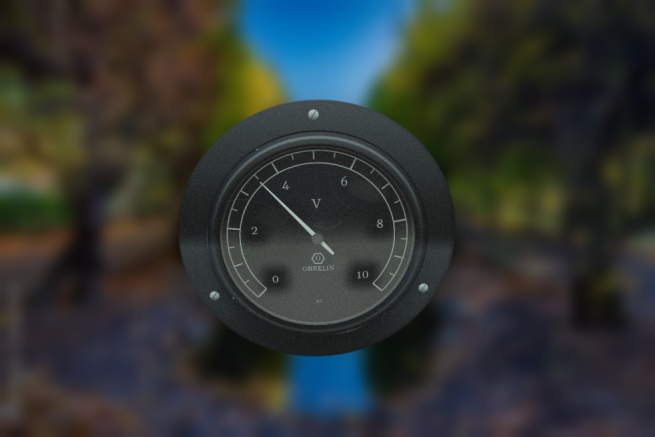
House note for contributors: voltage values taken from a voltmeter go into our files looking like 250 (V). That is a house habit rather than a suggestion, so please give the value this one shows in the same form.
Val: 3.5 (V)
